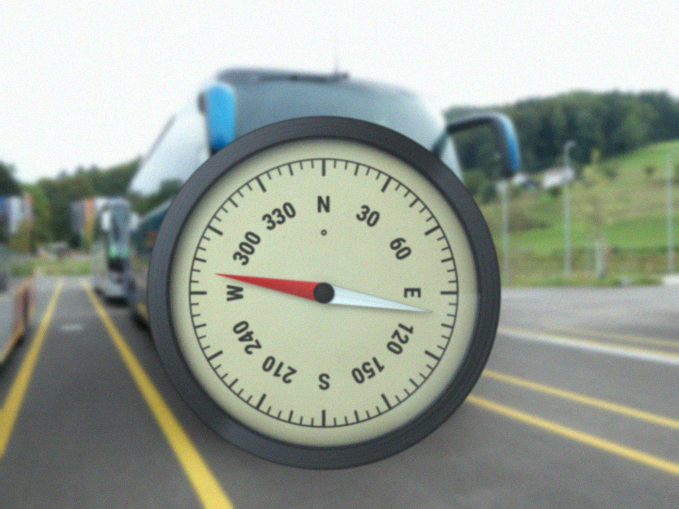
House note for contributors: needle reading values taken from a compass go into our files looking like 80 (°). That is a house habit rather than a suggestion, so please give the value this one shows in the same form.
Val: 280 (°)
